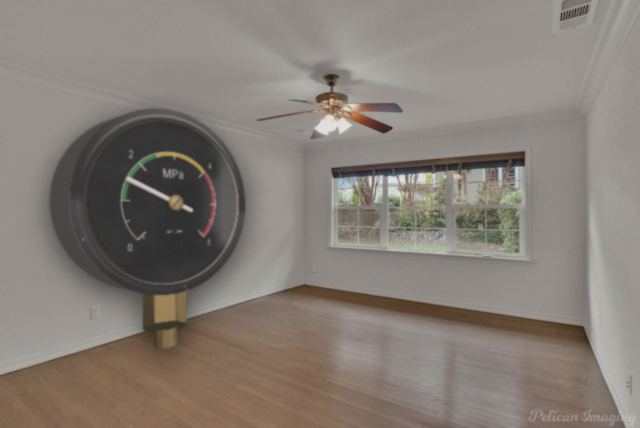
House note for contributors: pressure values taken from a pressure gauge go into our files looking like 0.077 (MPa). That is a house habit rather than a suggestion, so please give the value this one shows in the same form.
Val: 1.5 (MPa)
